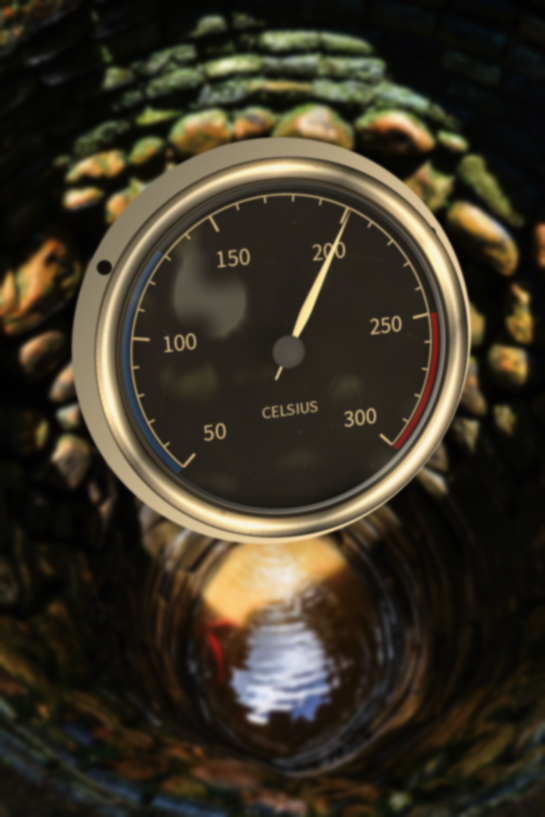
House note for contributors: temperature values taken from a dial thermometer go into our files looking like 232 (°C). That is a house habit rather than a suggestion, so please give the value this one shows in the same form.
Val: 200 (°C)
